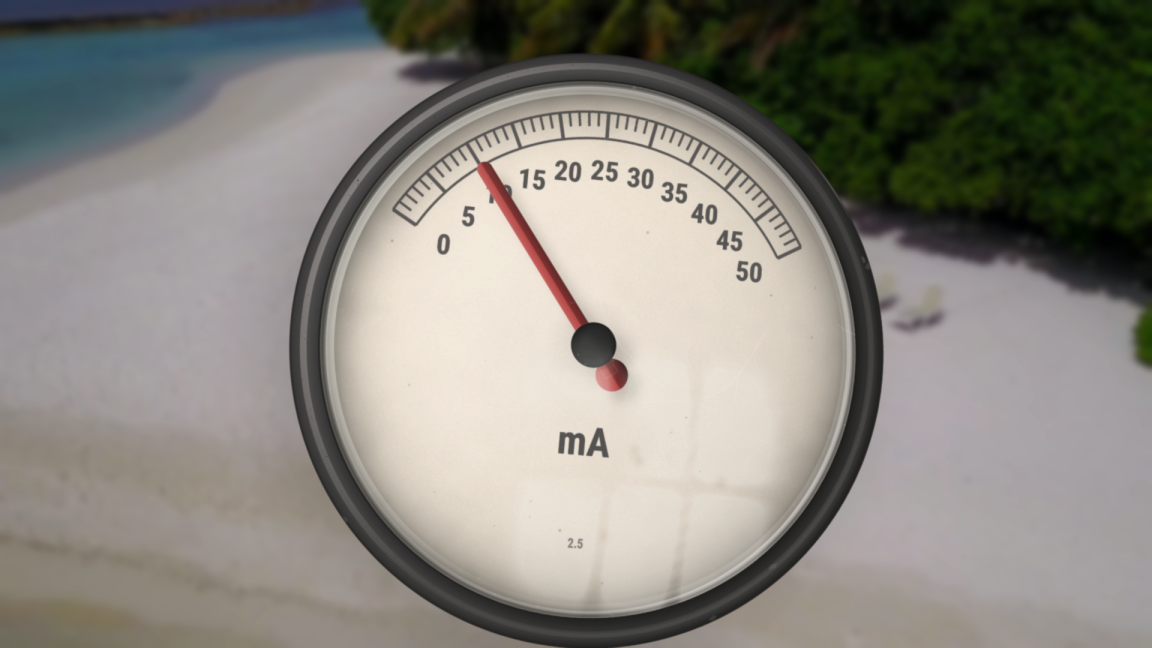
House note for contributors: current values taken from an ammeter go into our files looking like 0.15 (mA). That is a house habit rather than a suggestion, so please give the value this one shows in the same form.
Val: 10 (mA)
